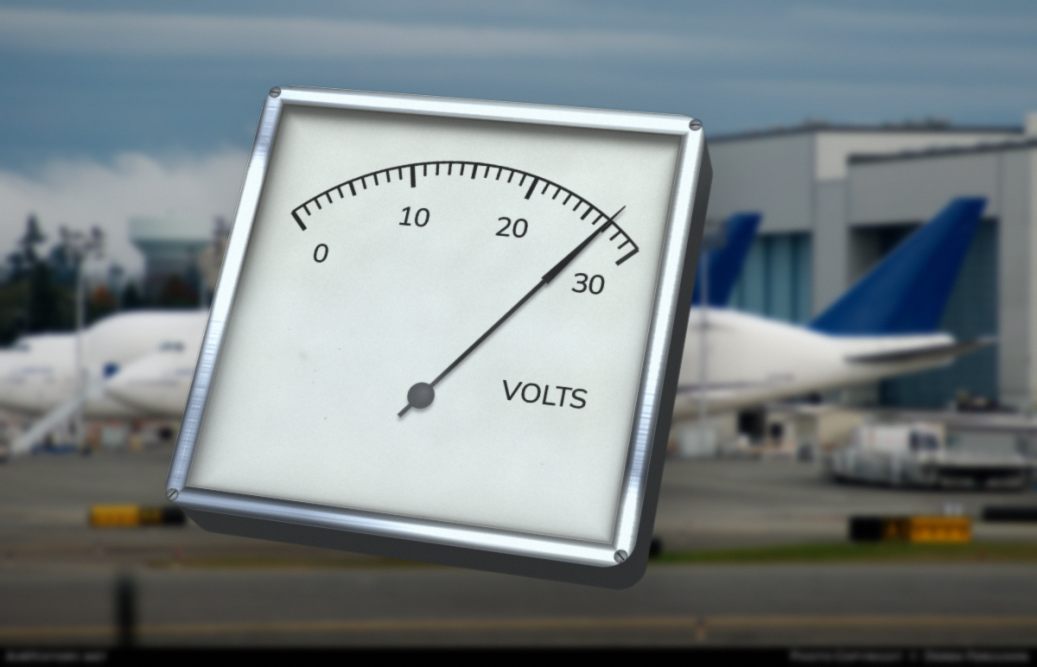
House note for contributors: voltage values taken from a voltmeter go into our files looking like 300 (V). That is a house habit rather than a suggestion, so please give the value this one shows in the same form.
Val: 27 (V)
